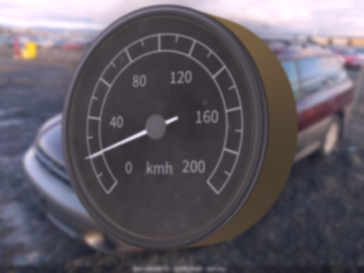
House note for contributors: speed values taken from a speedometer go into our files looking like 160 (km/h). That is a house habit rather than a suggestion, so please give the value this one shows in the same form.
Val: 20 (km/h)
